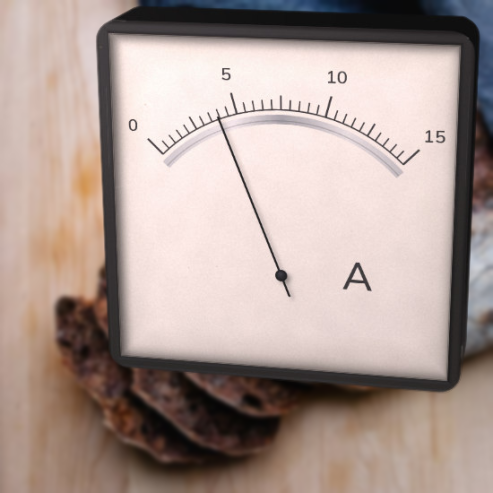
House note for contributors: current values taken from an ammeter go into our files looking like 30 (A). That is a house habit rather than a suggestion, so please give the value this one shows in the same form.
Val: 4 (A)
